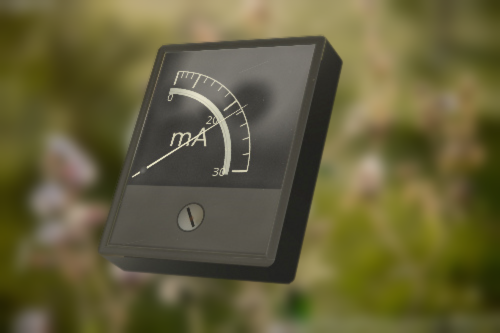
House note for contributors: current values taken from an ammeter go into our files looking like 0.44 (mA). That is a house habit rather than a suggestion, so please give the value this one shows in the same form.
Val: 22 (mA)
